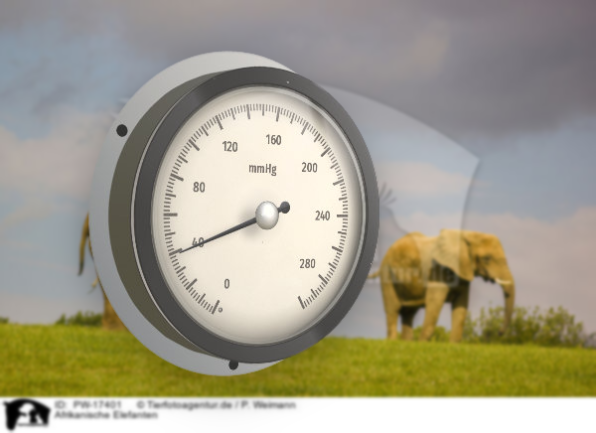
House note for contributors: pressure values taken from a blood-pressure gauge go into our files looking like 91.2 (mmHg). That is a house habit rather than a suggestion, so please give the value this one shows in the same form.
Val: 40 (mmHg)
